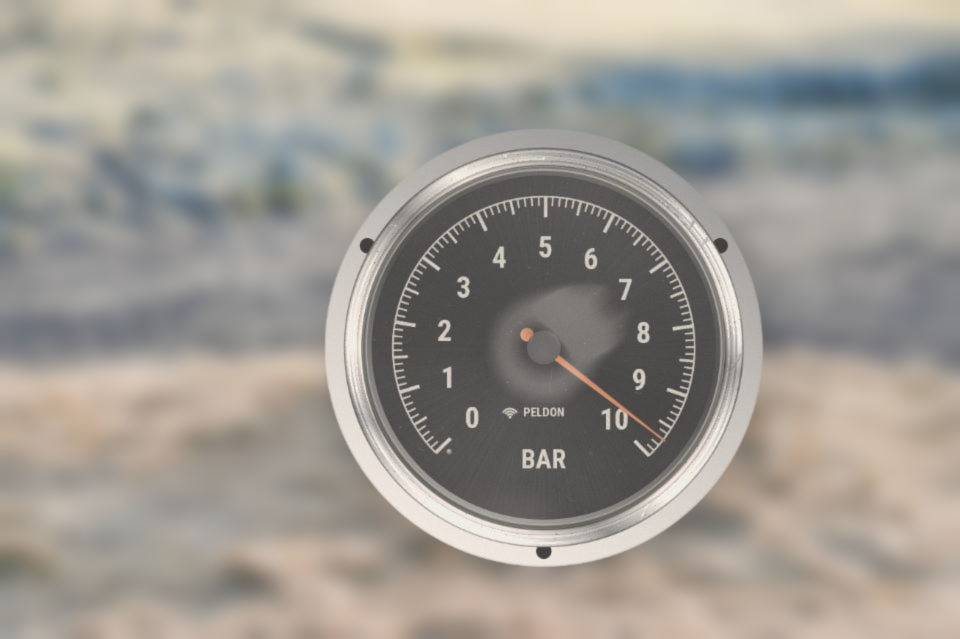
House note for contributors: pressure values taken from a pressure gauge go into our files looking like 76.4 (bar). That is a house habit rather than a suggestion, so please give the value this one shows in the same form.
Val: 9.7 (bar)
